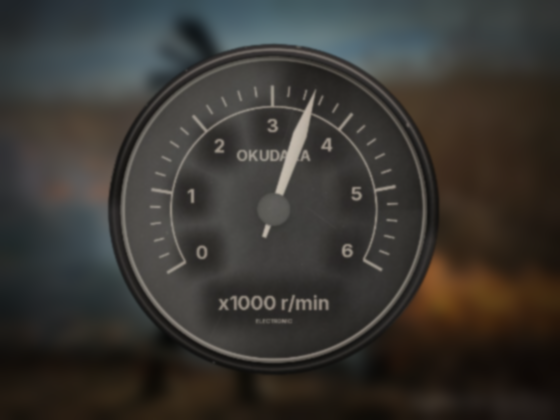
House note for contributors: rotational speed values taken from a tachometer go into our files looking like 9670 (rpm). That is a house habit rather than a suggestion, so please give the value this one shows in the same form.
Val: 3500 (rpm)
